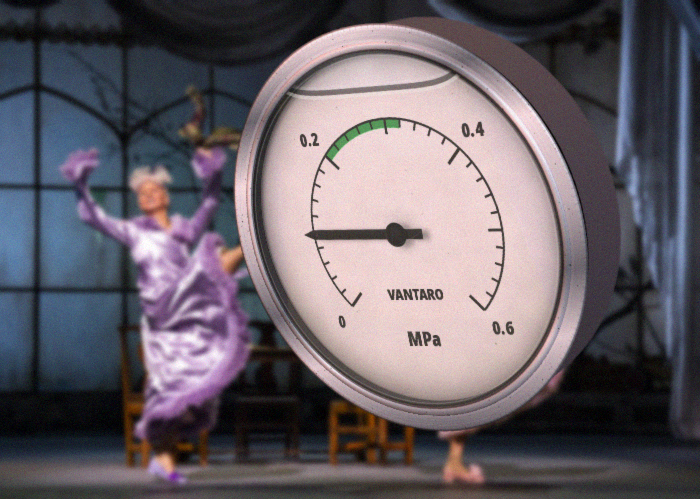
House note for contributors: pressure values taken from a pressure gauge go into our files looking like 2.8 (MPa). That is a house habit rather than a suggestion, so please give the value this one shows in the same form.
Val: 0.1 (MPa)
